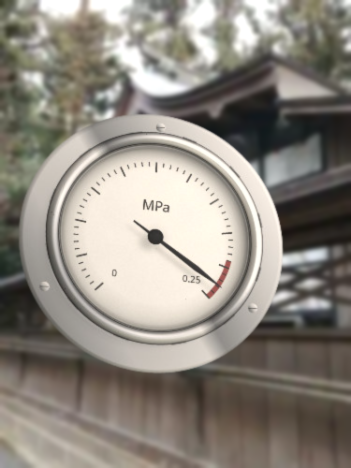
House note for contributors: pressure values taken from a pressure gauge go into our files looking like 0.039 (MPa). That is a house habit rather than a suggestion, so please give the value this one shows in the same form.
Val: 0.24 (MPa)
